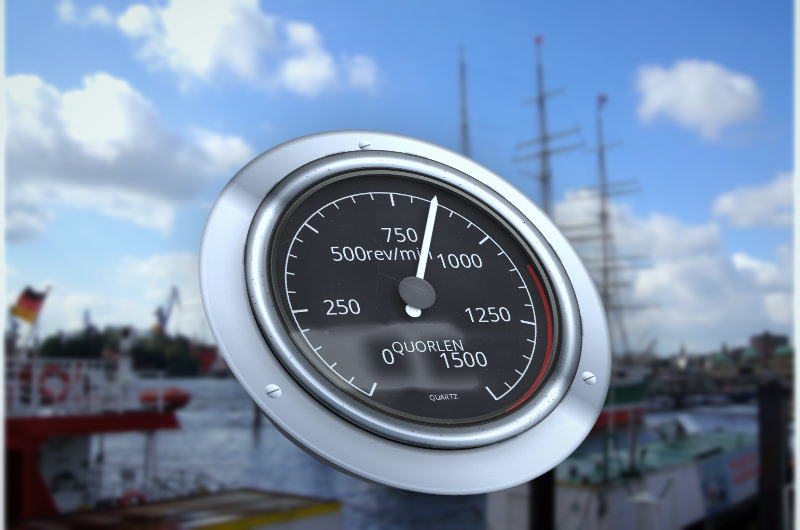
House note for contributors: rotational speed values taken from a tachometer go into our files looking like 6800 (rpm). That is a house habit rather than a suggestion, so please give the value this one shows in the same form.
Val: 850 (rpm)
